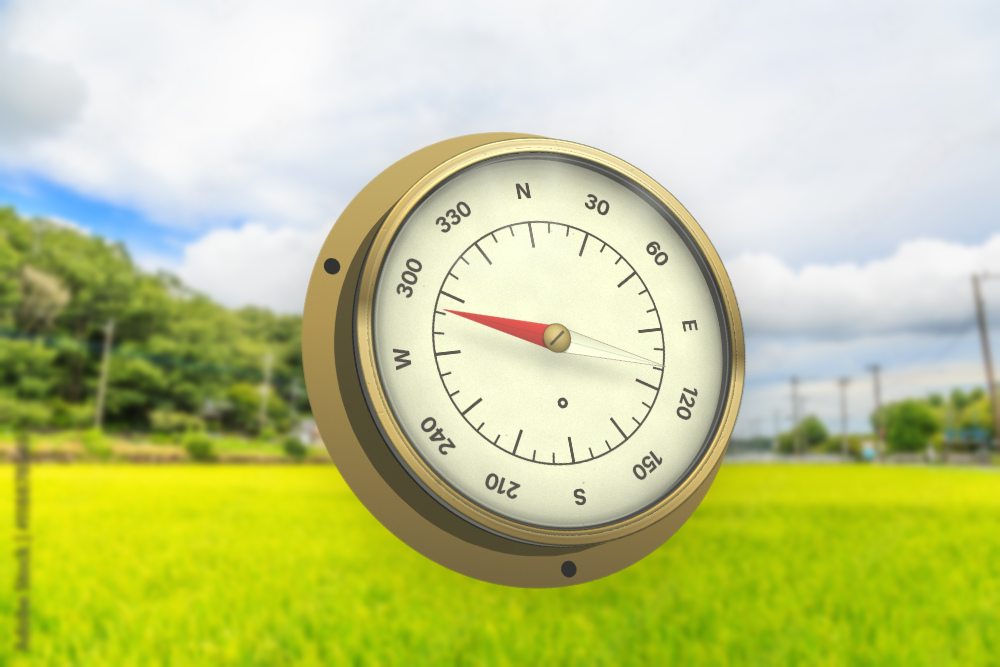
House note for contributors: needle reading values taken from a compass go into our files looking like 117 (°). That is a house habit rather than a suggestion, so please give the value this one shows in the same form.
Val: 290 (°)
